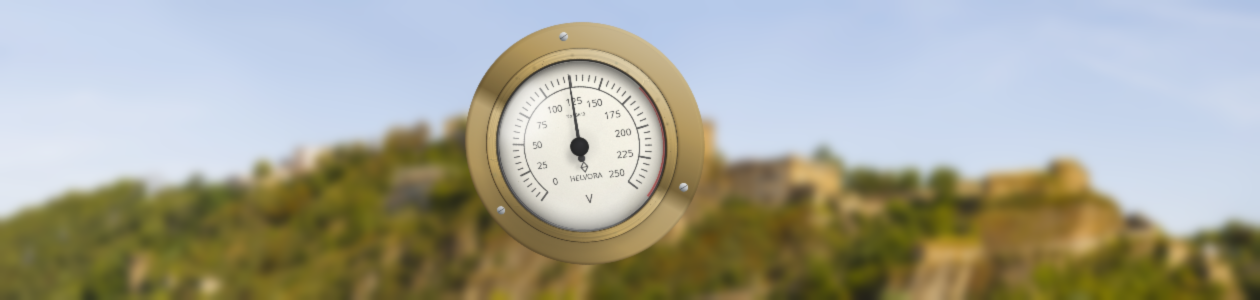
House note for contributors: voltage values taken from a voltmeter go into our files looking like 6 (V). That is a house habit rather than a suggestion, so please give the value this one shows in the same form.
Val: 125 (V)
